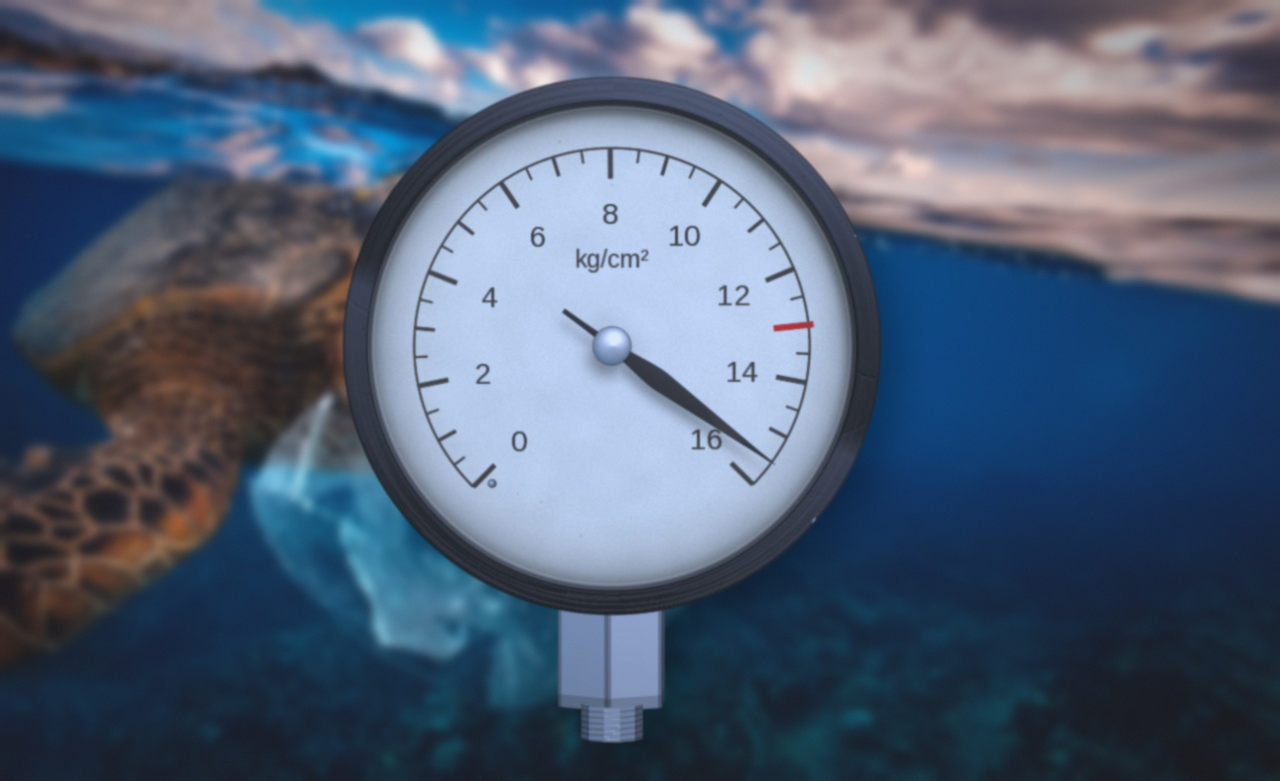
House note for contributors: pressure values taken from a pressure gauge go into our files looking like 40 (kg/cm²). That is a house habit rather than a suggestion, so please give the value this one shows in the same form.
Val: 15.5 (kg/cm²)
